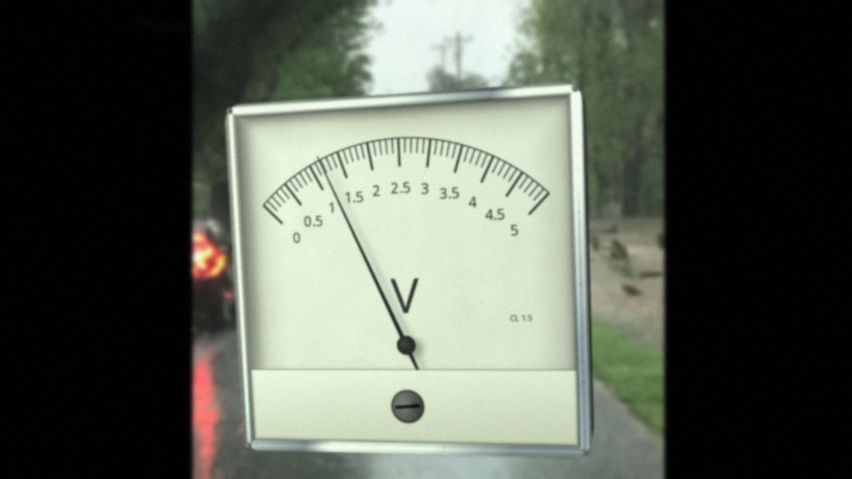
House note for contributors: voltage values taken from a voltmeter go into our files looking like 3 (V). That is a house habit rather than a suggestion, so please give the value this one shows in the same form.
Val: 1.2 (V)
